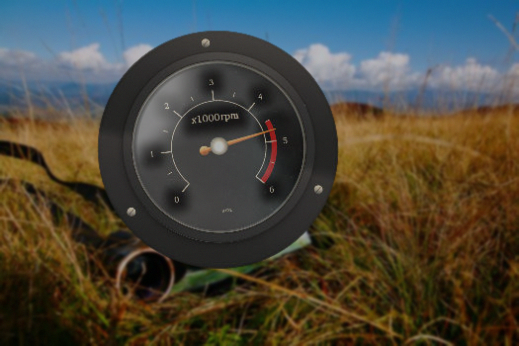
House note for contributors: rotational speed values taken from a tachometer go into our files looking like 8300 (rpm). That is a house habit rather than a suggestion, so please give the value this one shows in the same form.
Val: 4750 (rpm)
